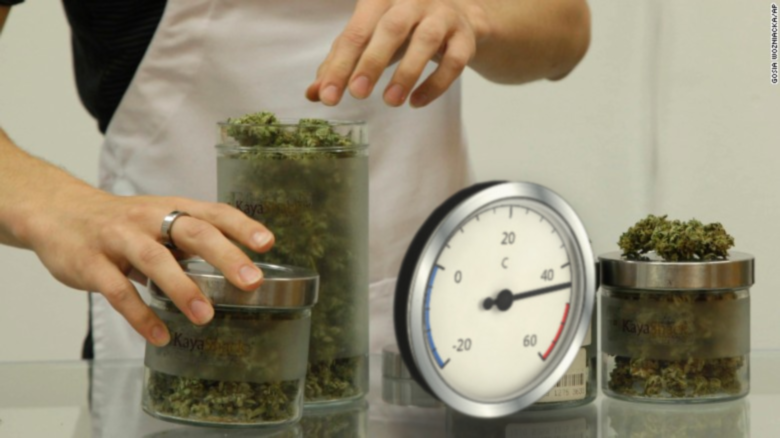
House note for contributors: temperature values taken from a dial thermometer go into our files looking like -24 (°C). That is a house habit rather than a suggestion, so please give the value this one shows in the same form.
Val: 44 (°C)
